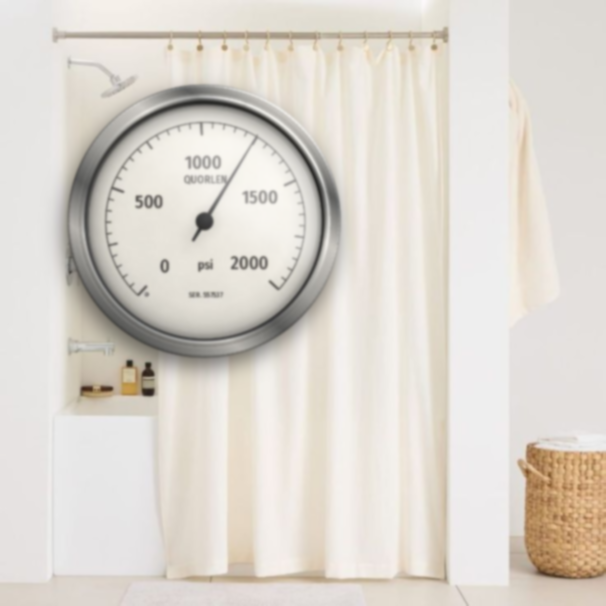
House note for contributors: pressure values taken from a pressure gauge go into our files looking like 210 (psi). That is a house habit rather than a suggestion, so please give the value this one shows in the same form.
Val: 1250 (psi)
